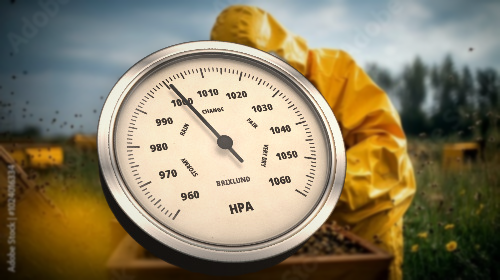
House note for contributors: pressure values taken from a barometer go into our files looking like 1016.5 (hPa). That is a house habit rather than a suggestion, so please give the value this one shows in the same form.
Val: 1000 (hPa)
